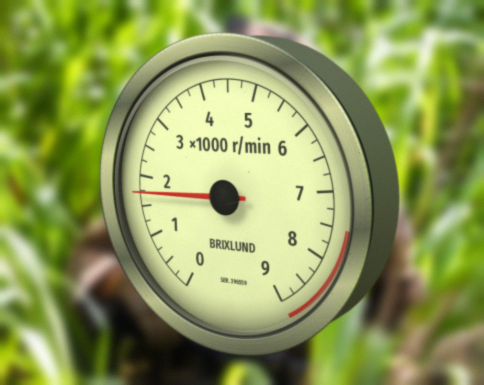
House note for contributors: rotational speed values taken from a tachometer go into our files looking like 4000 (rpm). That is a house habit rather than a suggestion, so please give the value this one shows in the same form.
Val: 1750 (rpm)
